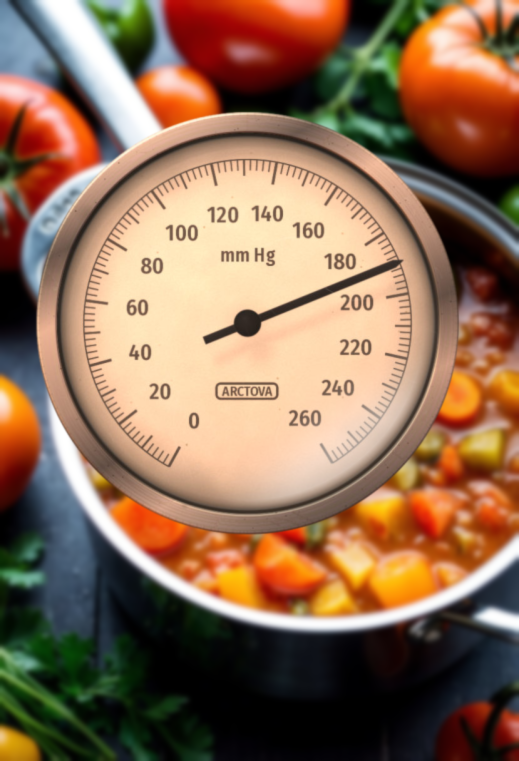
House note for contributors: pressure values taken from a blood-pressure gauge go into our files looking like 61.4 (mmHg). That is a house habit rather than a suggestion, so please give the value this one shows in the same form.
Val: 190 (mmHg)
